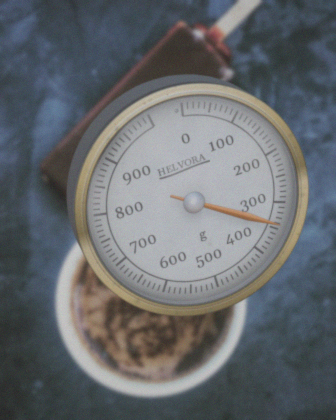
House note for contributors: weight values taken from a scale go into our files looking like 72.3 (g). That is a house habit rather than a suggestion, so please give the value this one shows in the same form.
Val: 340 (g)
